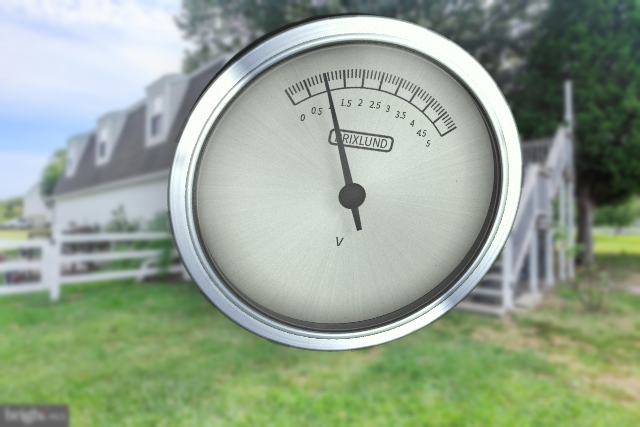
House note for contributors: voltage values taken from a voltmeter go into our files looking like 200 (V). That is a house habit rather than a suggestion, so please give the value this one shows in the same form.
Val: 1 (V)
